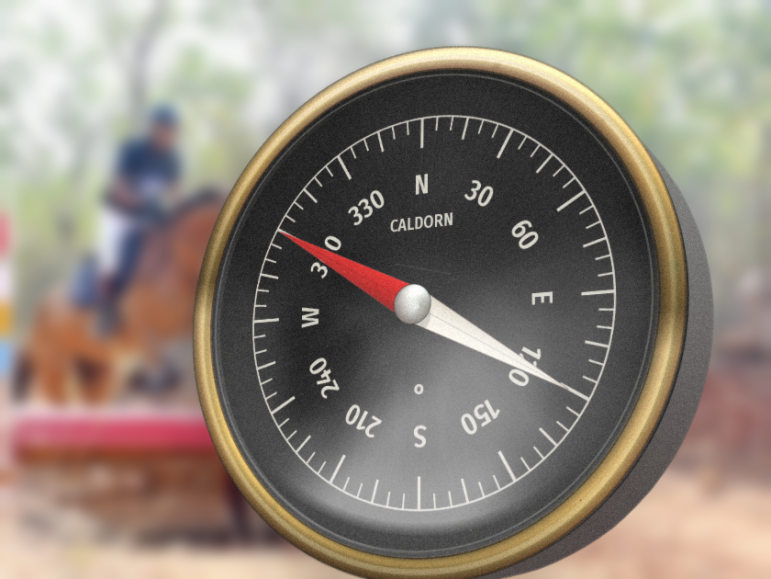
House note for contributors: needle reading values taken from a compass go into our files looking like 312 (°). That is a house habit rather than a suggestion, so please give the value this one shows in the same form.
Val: 300 (°)
